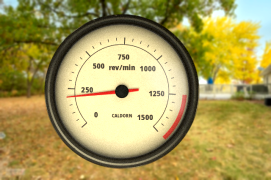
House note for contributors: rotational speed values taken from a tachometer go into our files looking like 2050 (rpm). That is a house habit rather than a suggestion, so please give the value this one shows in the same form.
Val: 200 (rpm)
